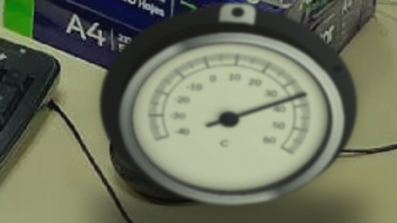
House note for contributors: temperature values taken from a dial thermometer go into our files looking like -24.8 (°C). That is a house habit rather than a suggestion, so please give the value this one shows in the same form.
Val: 35 (°C)
